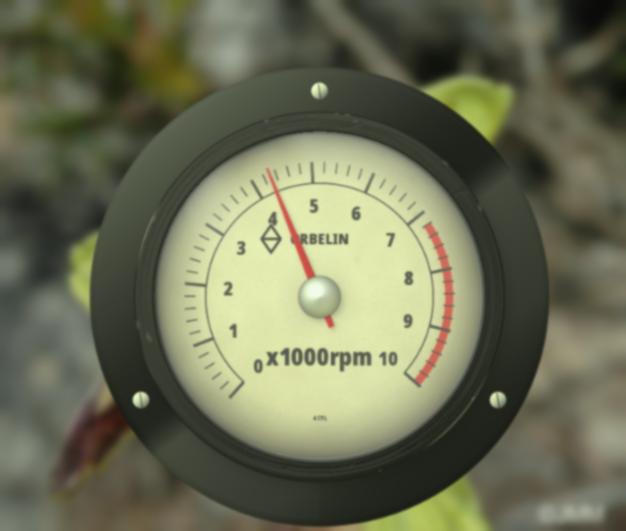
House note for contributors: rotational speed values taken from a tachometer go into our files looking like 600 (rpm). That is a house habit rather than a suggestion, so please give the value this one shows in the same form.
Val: 4300 (rpm)
